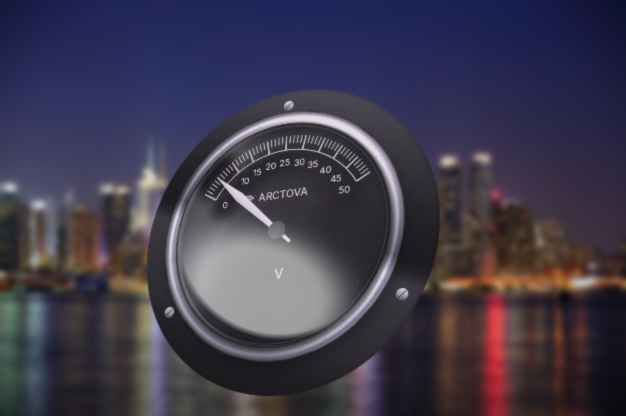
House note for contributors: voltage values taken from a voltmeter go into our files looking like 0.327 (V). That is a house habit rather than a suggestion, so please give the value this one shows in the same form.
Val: 5 (V)
